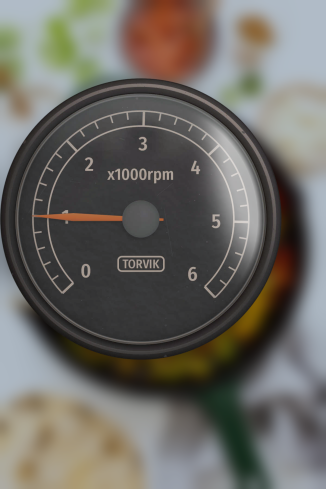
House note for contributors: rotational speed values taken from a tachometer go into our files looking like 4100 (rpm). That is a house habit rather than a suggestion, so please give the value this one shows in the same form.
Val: 1000 (rpm)
